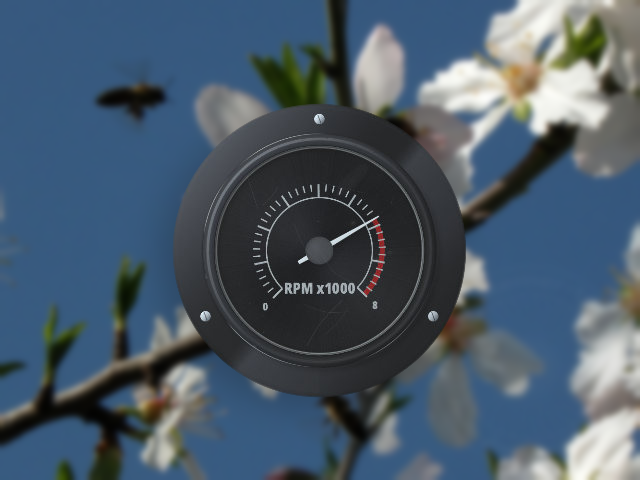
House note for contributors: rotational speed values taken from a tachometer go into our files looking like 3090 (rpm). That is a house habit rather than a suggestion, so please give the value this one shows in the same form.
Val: 5800 (rpm)
